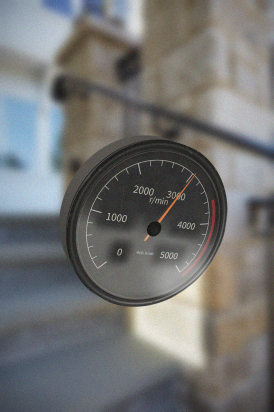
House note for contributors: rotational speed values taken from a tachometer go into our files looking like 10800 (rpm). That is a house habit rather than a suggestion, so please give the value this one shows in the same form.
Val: 3000 (rpm)
